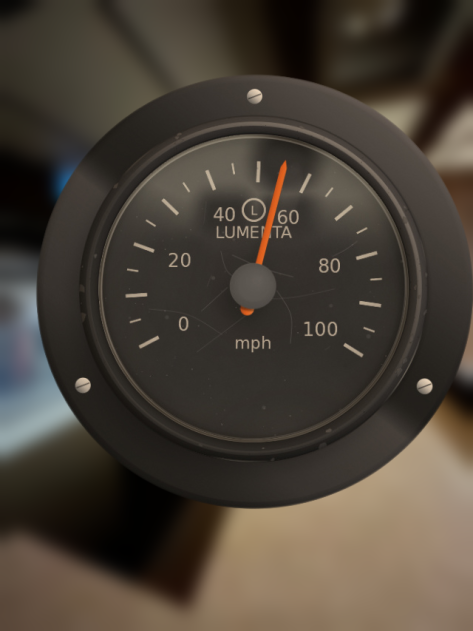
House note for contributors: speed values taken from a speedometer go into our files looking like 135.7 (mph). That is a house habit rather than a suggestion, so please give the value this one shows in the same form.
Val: 55 (mph)
